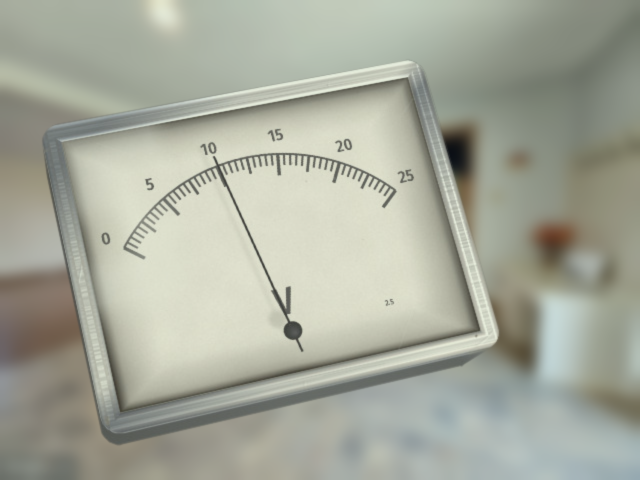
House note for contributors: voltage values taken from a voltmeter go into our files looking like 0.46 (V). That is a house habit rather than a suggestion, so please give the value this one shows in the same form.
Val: 10 (V)
